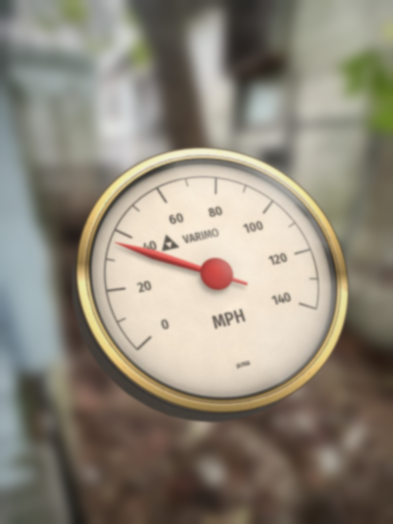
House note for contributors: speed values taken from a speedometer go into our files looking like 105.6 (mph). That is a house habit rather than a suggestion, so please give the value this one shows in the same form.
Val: 35 (mph)
